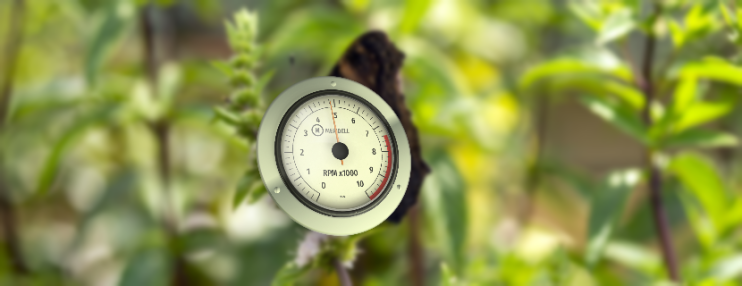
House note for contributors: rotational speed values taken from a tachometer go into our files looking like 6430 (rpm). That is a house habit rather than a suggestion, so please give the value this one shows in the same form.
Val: 4800 (rpm)
